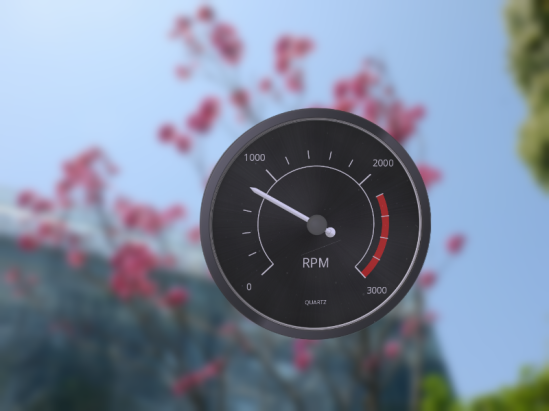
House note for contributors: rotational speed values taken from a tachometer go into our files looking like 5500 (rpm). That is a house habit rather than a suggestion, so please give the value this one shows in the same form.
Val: 800 (rpm)
